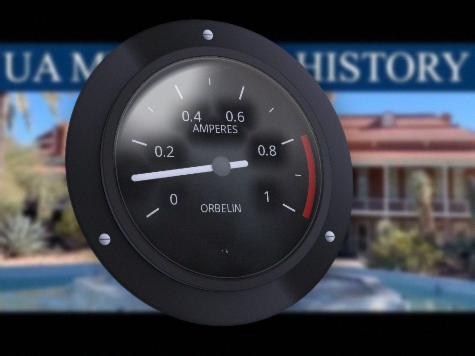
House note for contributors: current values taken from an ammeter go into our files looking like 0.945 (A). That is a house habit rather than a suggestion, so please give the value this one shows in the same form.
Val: 0.1 (A)
